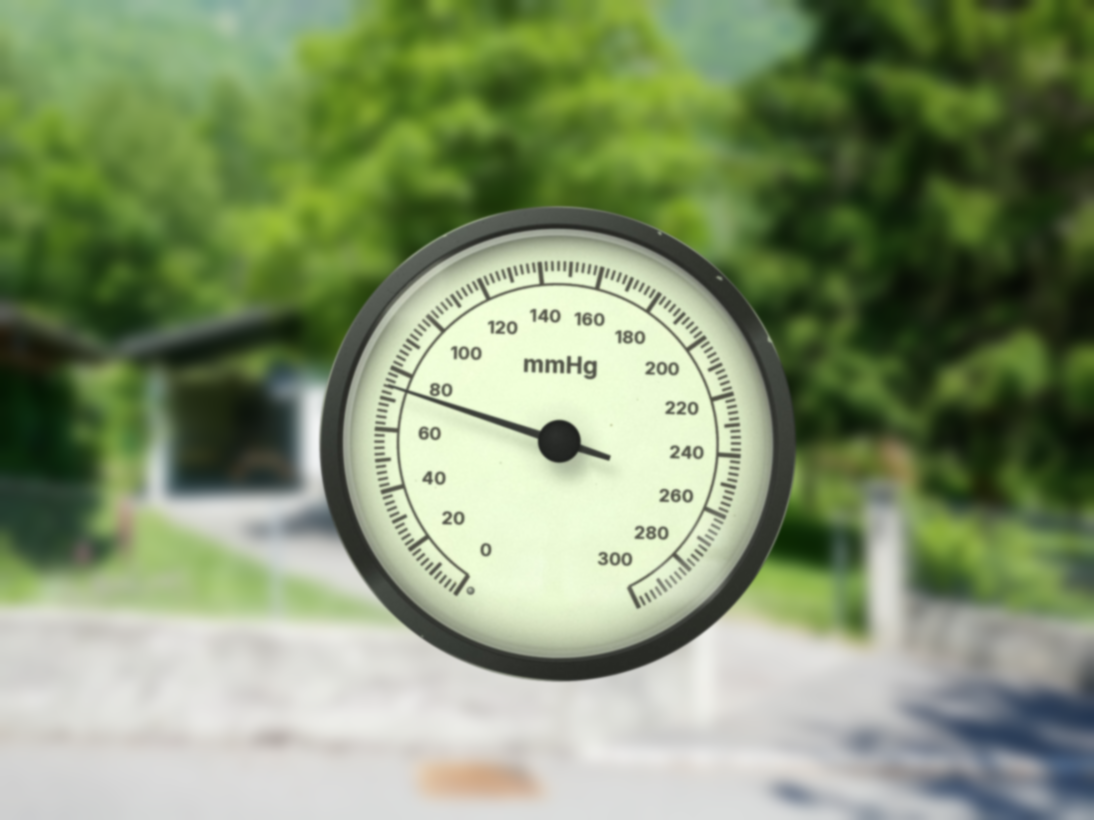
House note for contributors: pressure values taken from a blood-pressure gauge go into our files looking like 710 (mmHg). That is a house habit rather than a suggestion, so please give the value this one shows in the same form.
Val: 74 (mmHg)
